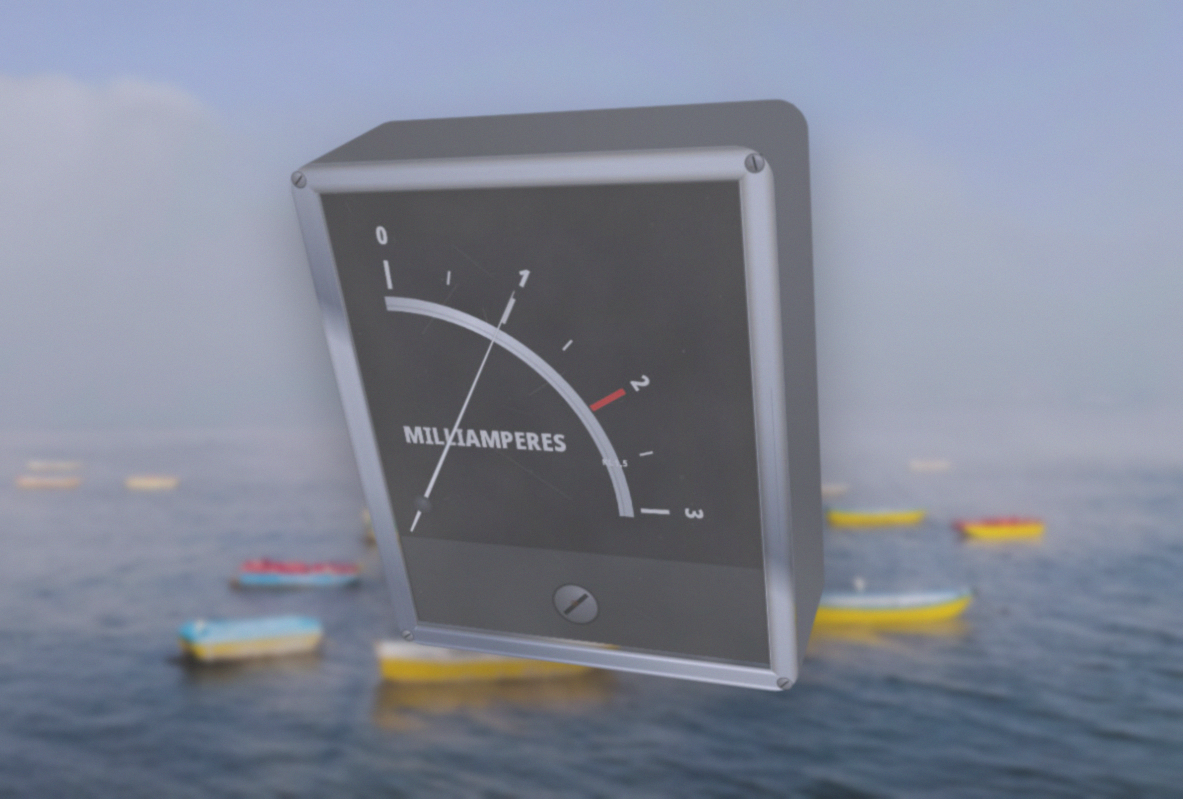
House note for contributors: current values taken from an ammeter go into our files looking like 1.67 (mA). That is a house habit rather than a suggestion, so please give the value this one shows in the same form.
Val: 1 (mA)
